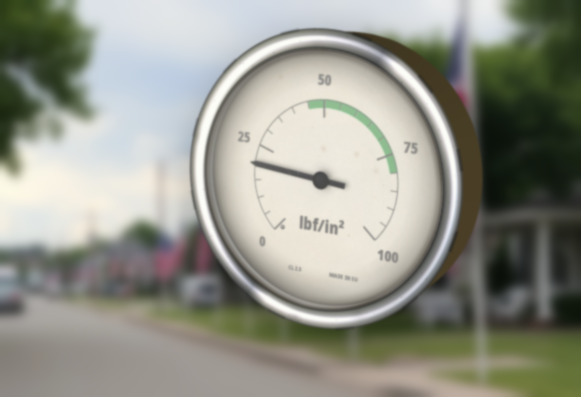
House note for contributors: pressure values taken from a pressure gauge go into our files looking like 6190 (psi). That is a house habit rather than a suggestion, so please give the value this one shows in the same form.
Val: 20 (psi)
